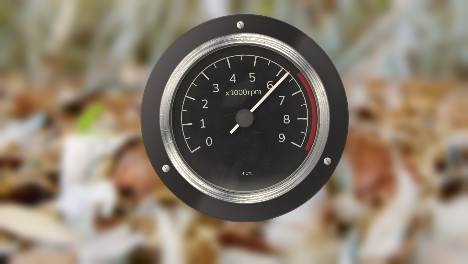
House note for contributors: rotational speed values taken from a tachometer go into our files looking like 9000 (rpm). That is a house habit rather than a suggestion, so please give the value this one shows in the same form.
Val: 6250 (rpm)
